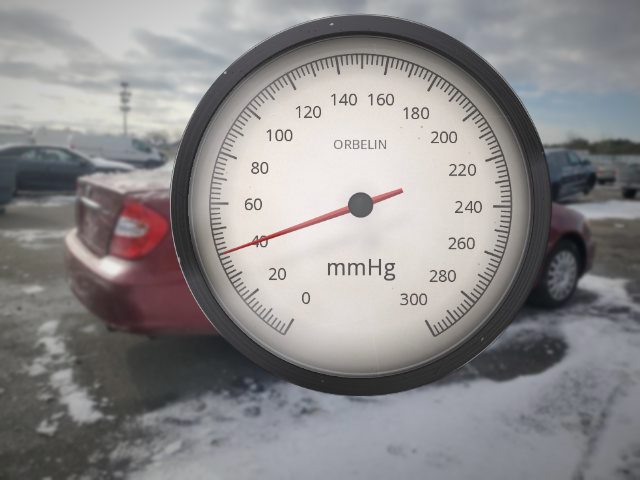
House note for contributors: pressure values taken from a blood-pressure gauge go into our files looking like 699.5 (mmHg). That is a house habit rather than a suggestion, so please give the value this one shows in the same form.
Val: 40 (mmHg)
